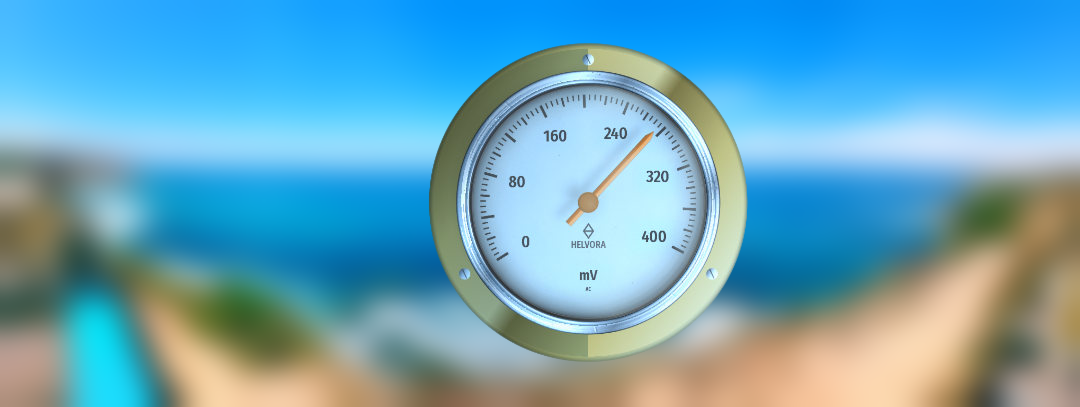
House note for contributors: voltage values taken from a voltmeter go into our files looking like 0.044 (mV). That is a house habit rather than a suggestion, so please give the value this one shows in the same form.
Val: 275 (mV)
